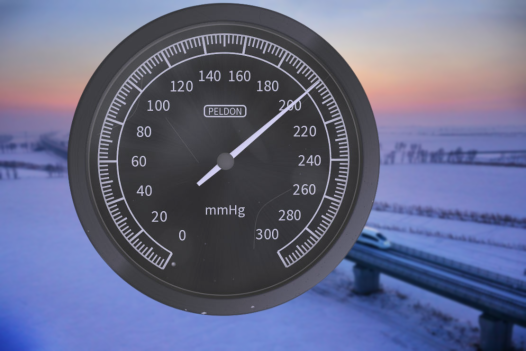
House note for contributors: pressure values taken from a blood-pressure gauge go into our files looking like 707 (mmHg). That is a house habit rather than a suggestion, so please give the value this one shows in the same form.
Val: 200 (mmHg)
